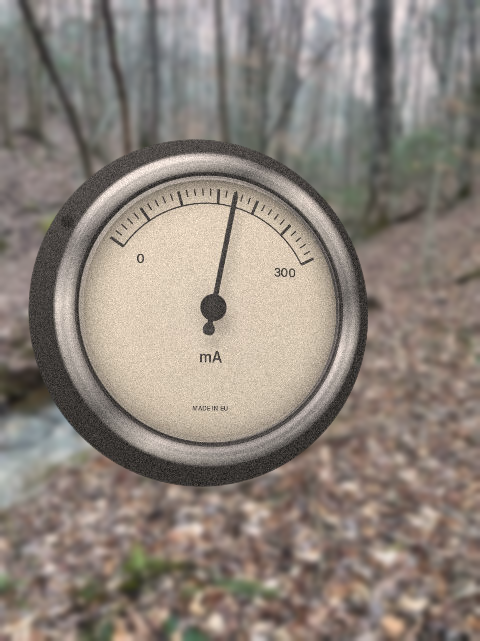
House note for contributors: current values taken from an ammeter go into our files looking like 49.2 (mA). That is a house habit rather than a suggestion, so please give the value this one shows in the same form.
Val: 170 (mA)
